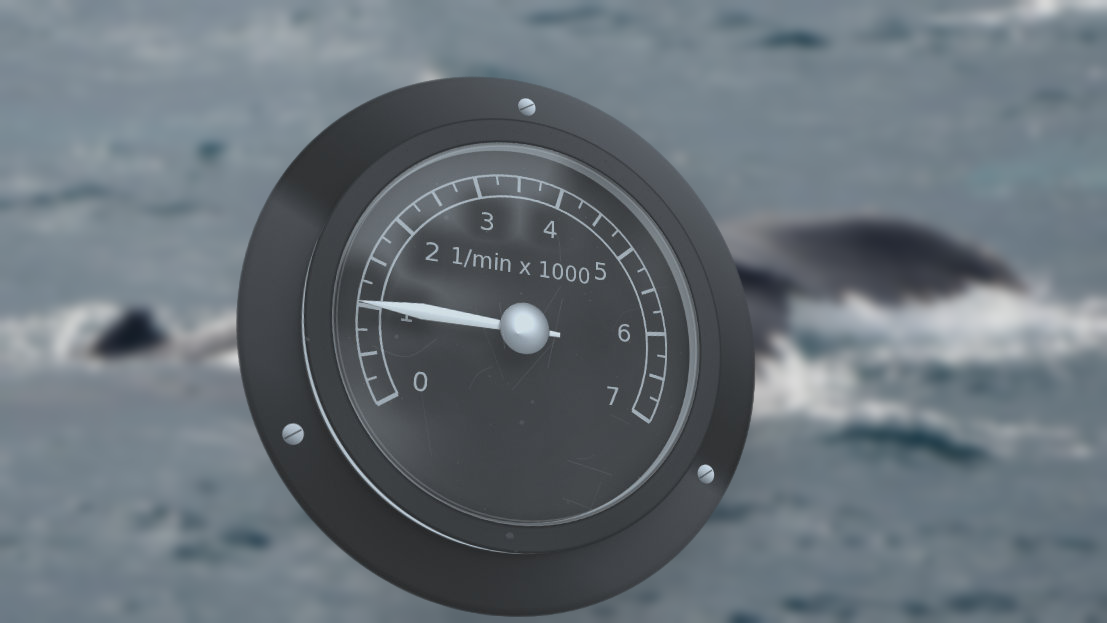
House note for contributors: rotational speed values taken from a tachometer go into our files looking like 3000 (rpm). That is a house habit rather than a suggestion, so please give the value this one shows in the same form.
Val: 1000 (rpm)
